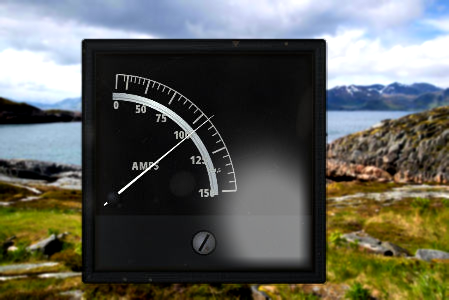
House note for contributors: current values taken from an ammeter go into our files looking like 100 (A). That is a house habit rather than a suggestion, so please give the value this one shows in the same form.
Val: 105 (A)
